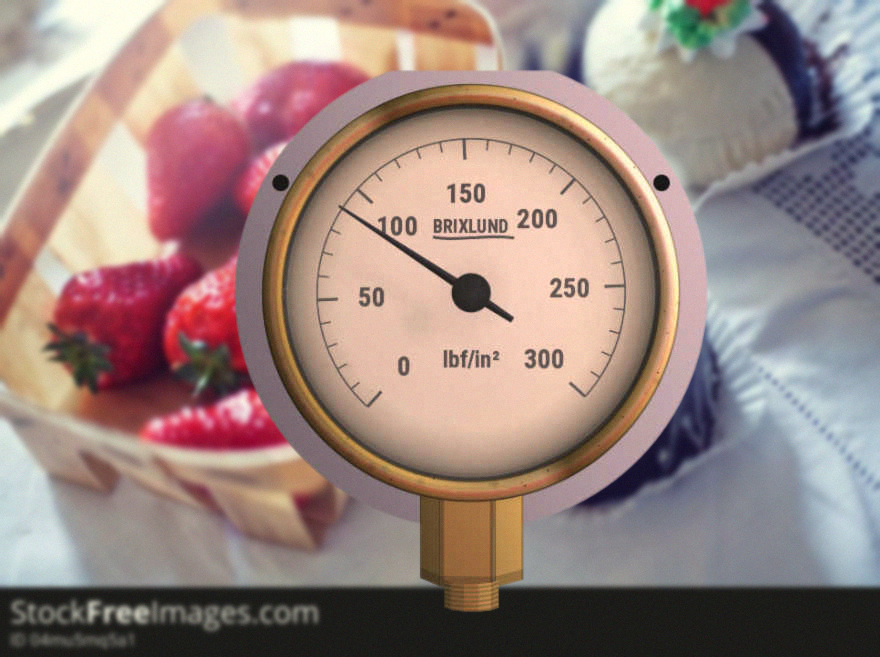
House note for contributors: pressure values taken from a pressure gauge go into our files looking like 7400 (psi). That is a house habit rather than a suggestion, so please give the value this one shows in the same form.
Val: 90 (psi)
